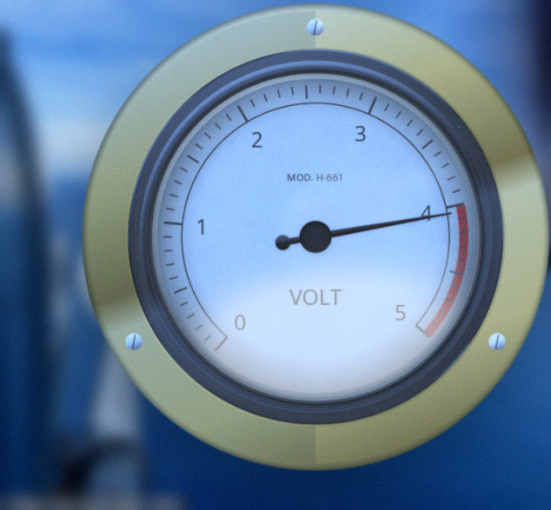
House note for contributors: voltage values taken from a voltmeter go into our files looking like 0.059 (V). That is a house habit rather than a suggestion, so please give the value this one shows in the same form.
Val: 4.05 (V)
